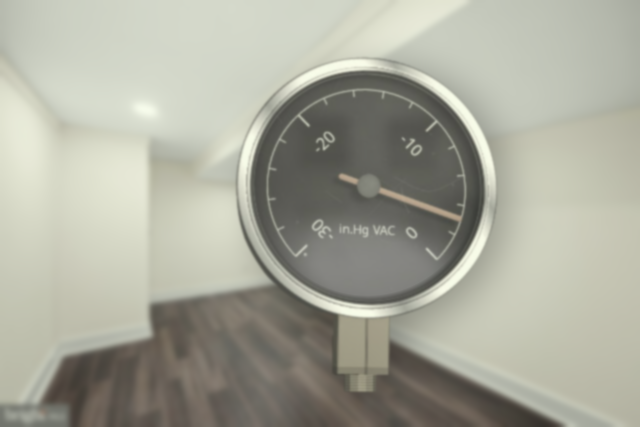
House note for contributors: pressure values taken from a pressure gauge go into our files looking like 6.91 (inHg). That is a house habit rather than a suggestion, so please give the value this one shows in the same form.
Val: -3 (inHg)
